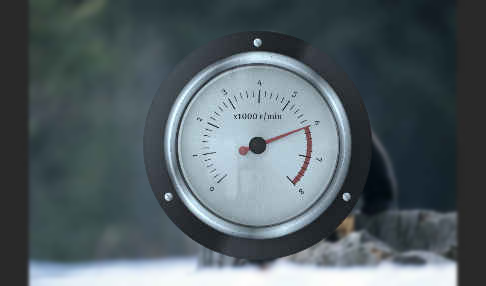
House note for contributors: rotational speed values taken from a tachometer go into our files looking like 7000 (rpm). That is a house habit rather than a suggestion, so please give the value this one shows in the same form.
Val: 6000 (rpm)
